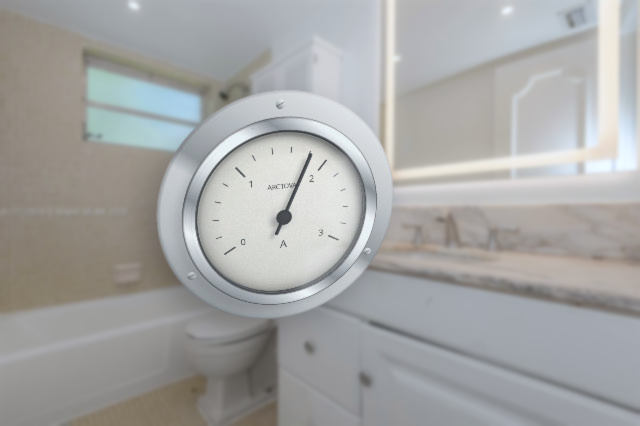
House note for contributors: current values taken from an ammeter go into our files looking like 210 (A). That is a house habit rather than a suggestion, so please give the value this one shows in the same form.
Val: 1.8 (A)
